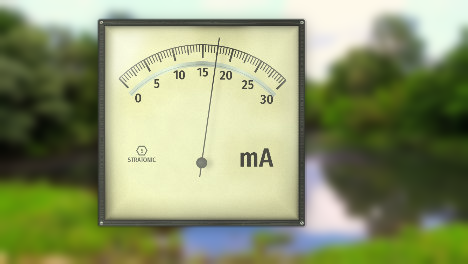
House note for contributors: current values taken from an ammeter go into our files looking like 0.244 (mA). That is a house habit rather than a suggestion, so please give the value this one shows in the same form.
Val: 17.5 (mA)
